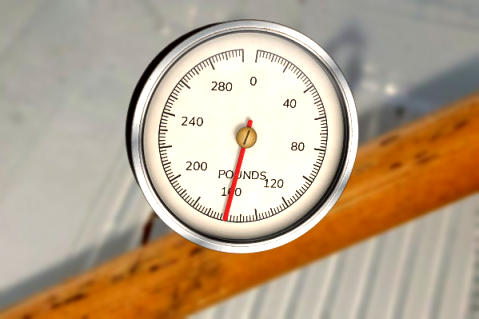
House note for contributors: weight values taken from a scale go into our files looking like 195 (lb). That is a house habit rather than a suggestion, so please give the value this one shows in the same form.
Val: 160 (lb)
